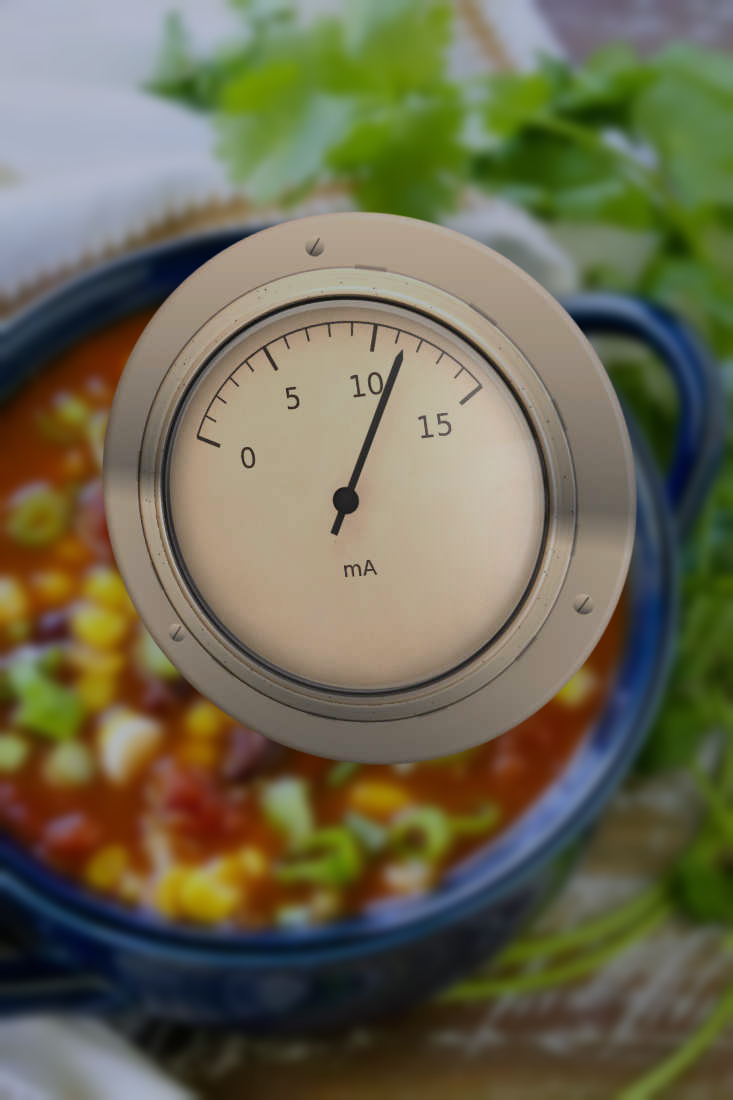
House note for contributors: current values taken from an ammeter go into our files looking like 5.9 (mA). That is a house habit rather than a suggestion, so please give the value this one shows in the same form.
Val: 11.5 (mA)
